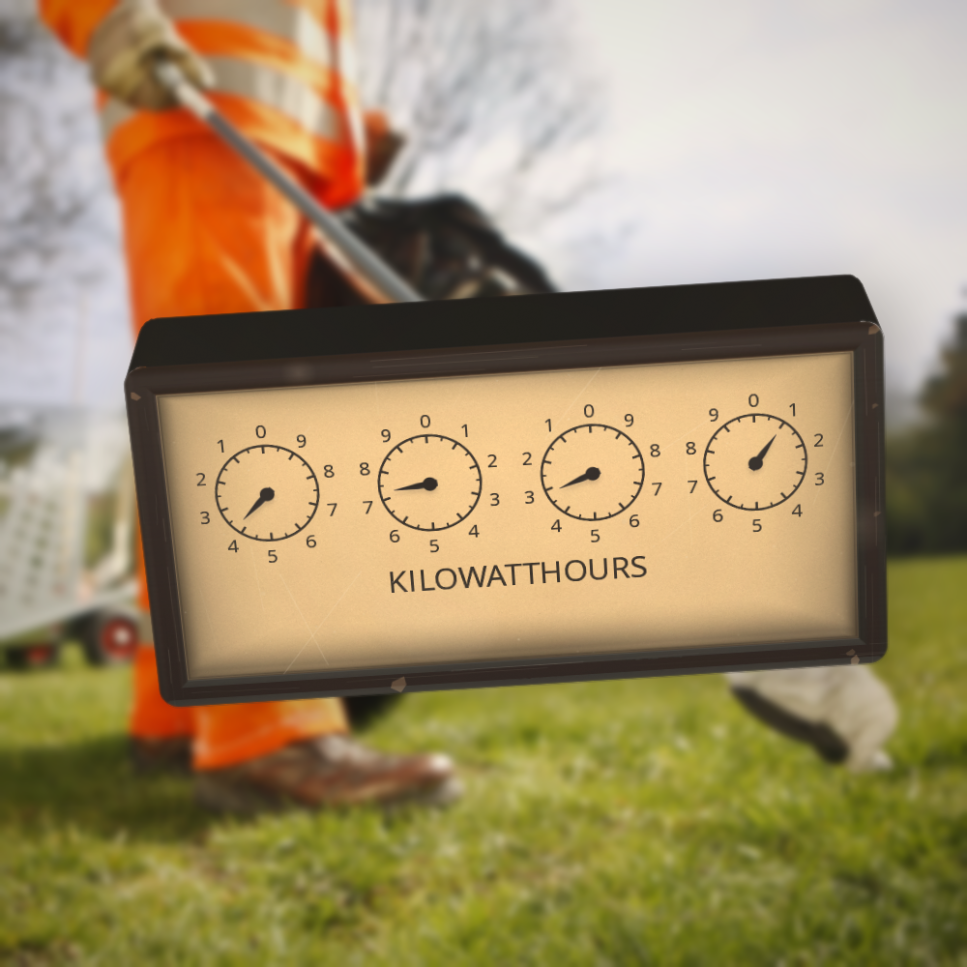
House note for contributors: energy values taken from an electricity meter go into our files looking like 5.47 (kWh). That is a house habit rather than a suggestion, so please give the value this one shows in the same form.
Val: 3731 (kWh)
